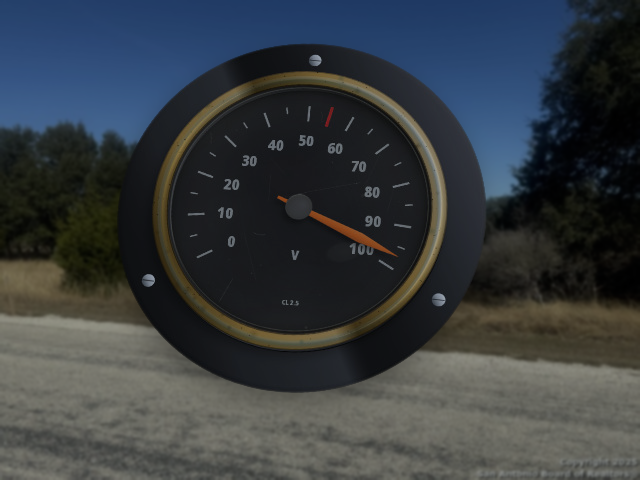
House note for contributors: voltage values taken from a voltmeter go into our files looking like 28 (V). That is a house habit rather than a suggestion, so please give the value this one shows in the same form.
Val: 97.5 (V)
